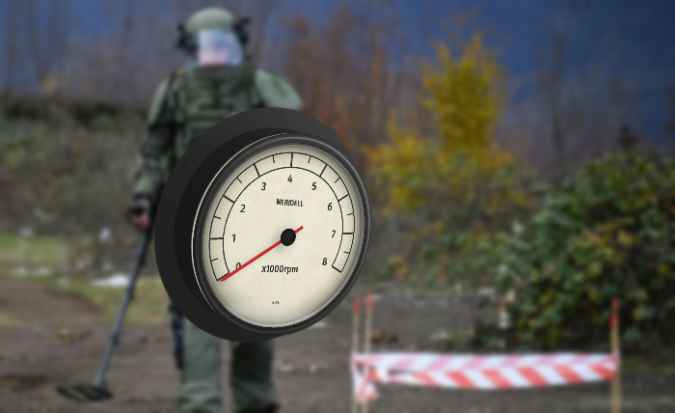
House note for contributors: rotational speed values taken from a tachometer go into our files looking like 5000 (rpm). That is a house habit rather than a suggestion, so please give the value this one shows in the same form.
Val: 0 (rpm)
